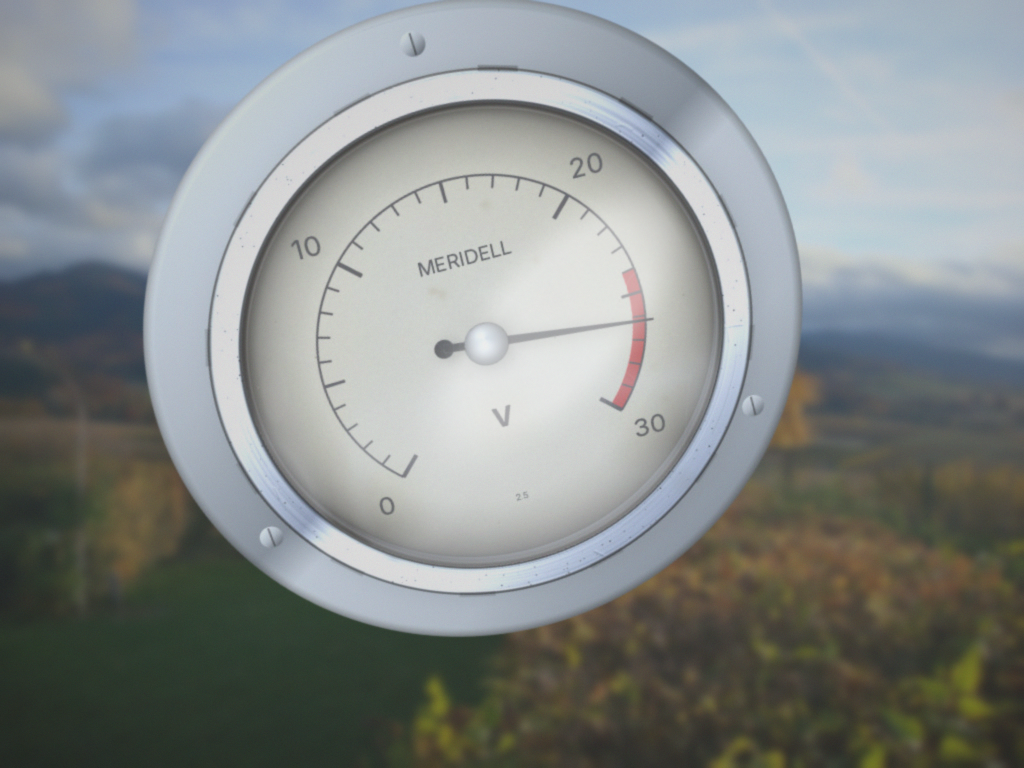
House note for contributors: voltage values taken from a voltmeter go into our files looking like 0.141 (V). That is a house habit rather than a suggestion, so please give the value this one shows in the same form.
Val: 26 (V)
